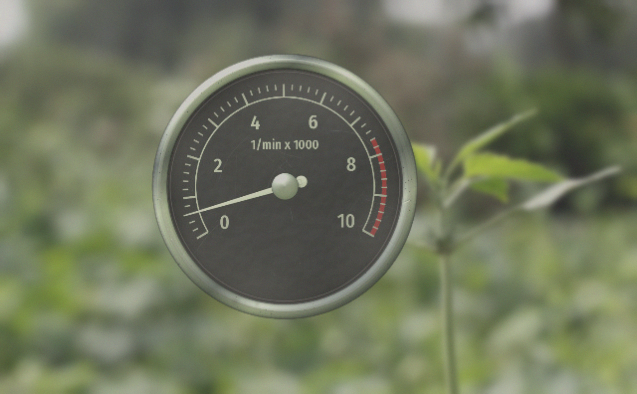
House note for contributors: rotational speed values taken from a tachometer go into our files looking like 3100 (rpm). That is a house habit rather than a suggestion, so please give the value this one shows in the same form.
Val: 600 (rpm)
